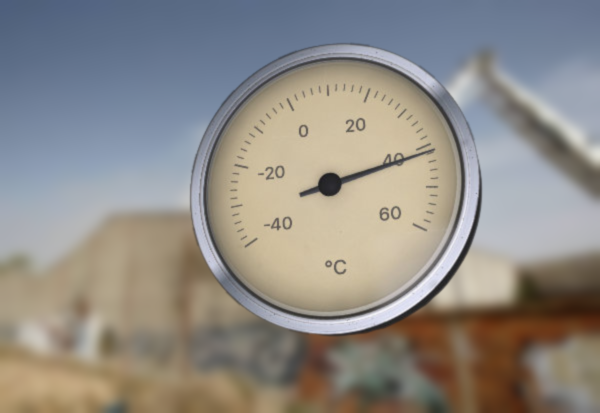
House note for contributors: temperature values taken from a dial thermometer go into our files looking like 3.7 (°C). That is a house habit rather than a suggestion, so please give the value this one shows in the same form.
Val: 42 (°C)
